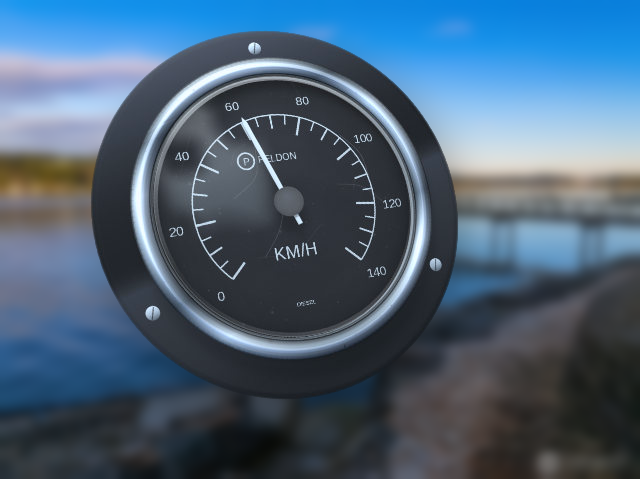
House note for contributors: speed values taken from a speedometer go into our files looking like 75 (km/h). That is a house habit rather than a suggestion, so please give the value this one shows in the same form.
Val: 60 (km/h)
